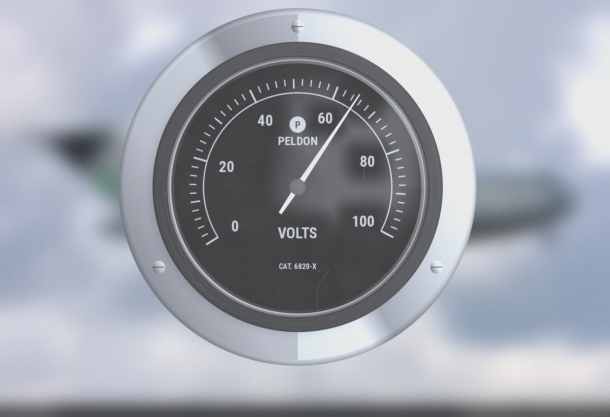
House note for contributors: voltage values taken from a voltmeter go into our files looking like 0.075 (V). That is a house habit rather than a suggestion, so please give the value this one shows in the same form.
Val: 65 (V)
